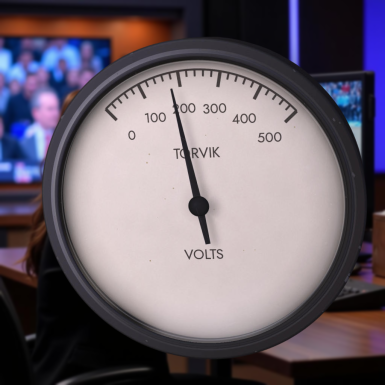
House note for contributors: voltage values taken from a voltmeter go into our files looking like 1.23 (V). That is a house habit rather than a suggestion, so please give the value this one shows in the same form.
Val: 180 (V)
